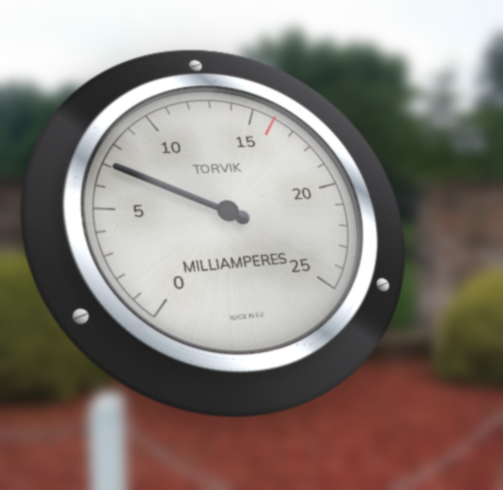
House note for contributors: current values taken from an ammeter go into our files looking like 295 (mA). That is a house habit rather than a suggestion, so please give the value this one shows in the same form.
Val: 7 (mA)
